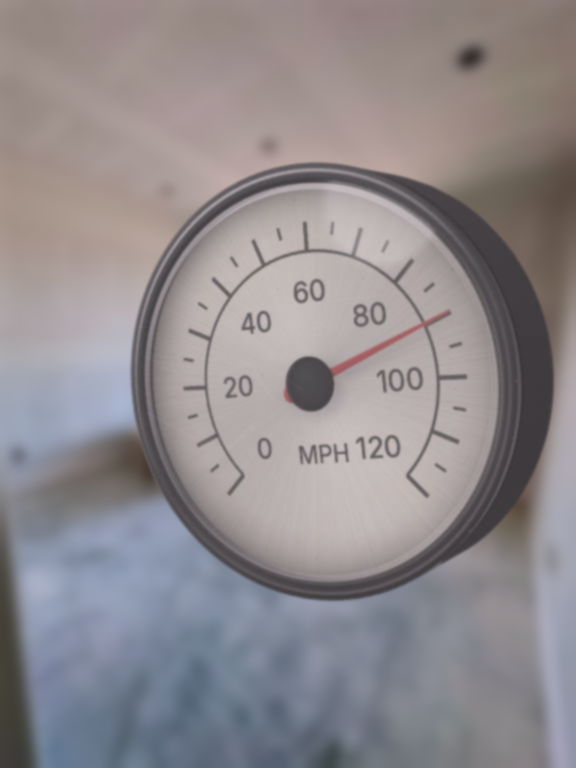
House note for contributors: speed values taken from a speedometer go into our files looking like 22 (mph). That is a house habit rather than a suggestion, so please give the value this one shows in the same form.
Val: 90 (mph)
